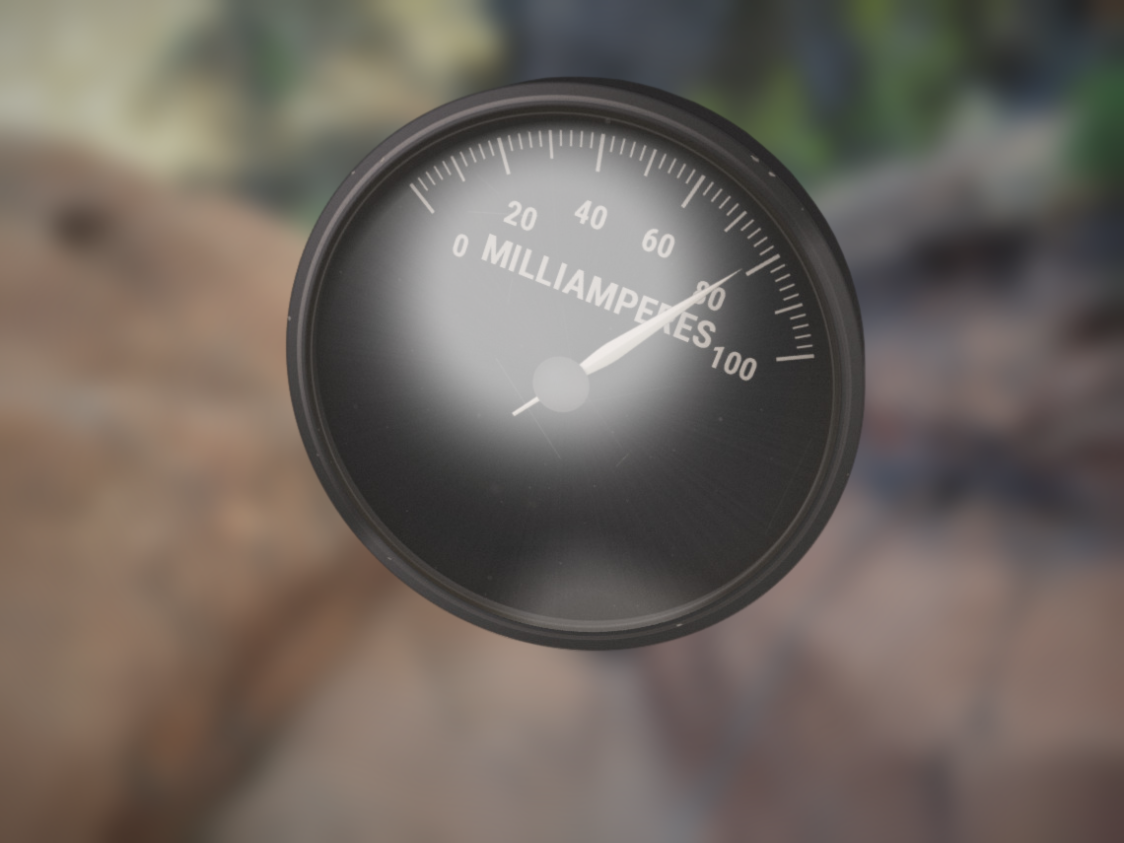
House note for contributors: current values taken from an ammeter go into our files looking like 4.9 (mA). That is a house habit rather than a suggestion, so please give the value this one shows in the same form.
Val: 78 (mA)
